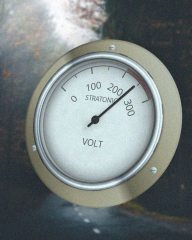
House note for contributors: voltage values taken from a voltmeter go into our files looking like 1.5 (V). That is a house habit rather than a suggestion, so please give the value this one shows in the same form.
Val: 250 (V)
